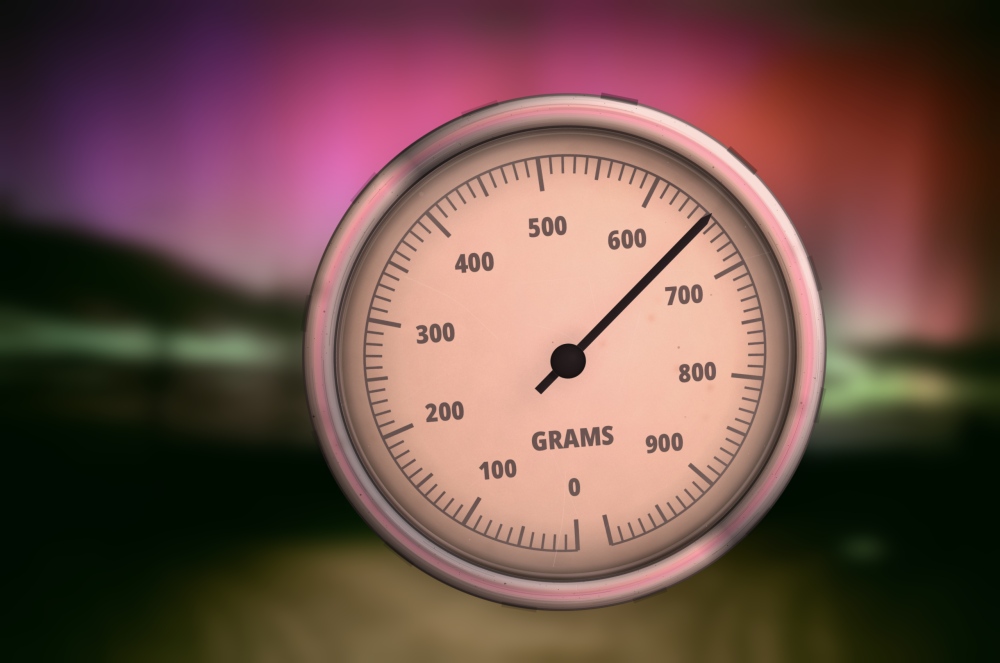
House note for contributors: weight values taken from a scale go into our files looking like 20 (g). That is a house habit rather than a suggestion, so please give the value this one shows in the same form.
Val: 650 (g)
